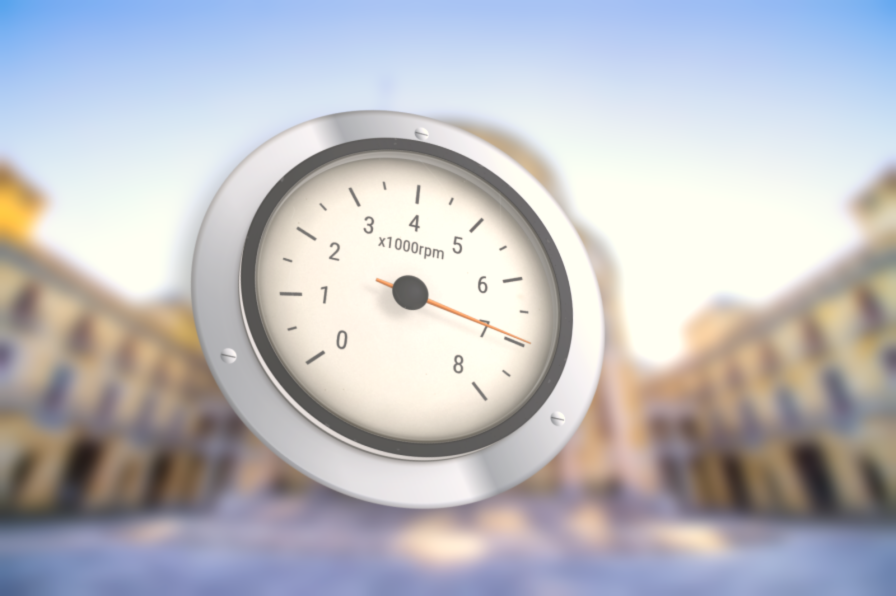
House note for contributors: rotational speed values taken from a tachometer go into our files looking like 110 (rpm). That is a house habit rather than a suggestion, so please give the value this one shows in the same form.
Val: 7000 (rpm)
